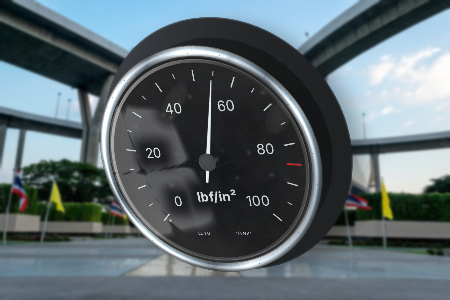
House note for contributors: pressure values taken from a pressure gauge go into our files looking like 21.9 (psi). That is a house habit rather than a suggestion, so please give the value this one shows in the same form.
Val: 55 (psi)
